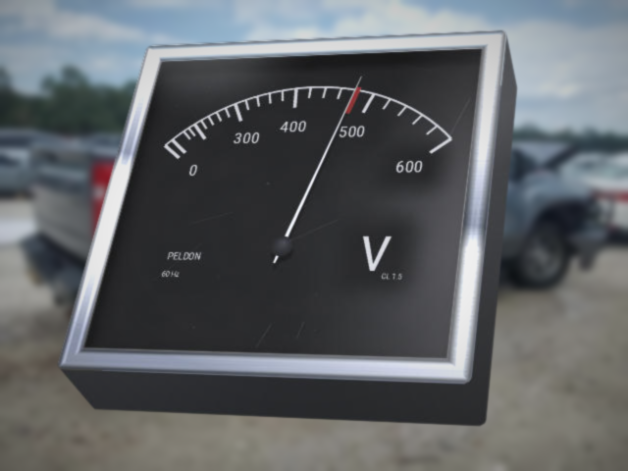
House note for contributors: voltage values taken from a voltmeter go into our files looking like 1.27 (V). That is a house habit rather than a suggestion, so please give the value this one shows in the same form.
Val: 480 (V)
